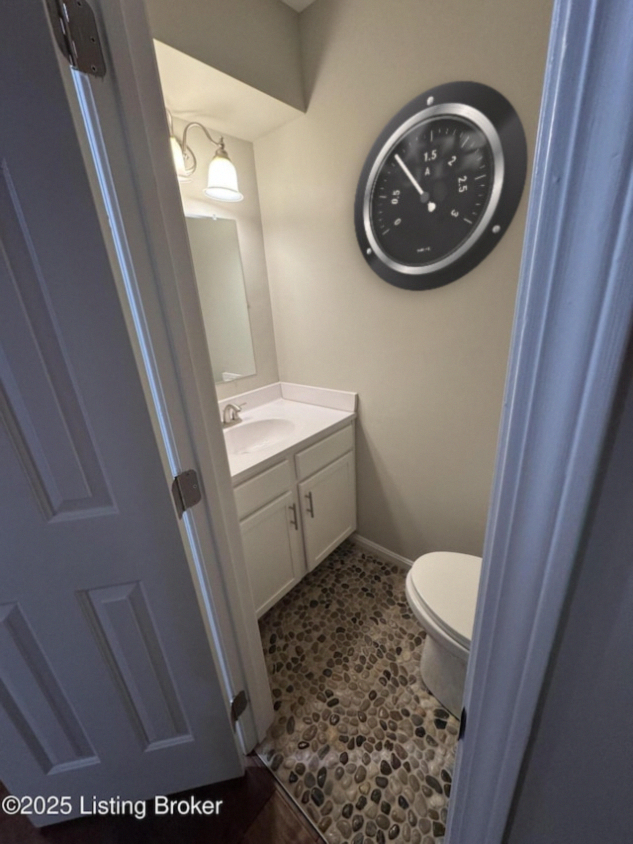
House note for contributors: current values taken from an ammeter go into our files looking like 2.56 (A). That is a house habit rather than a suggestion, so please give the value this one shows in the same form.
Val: 1 (A)
